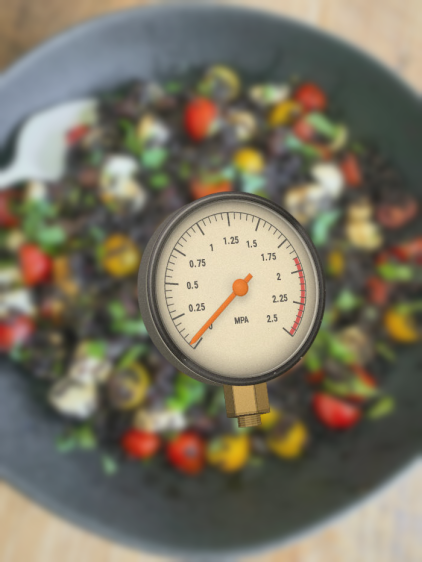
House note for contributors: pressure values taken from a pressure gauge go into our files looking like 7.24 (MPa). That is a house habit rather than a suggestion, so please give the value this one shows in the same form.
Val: 0.05 (MPa)
